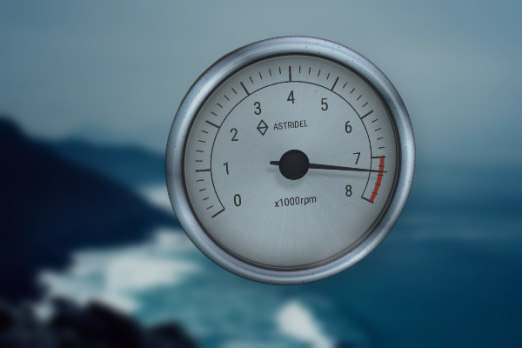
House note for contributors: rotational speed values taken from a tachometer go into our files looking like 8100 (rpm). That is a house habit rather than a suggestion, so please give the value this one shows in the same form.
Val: 7300 (rpm)
